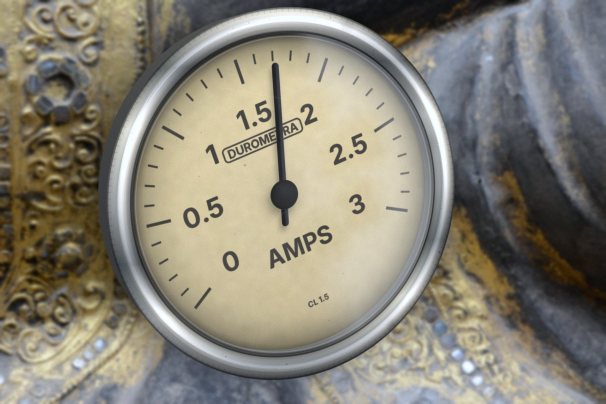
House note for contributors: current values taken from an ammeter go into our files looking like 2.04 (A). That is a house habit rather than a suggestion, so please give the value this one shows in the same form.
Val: 1.7 (A)
